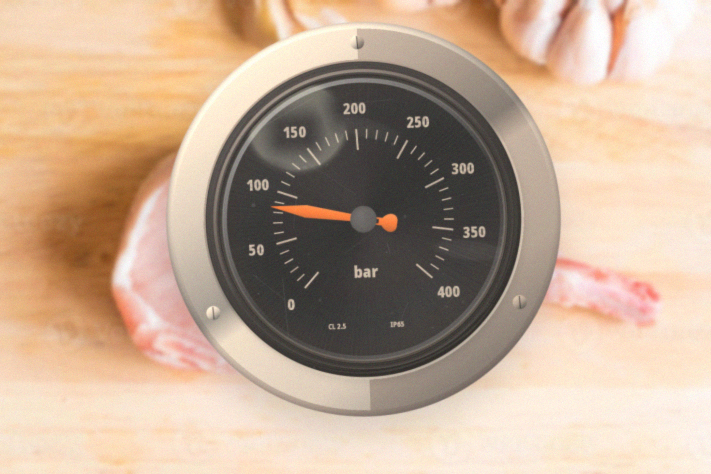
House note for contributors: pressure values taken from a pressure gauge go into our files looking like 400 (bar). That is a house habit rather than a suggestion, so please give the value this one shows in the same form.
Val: 85 (bar)
